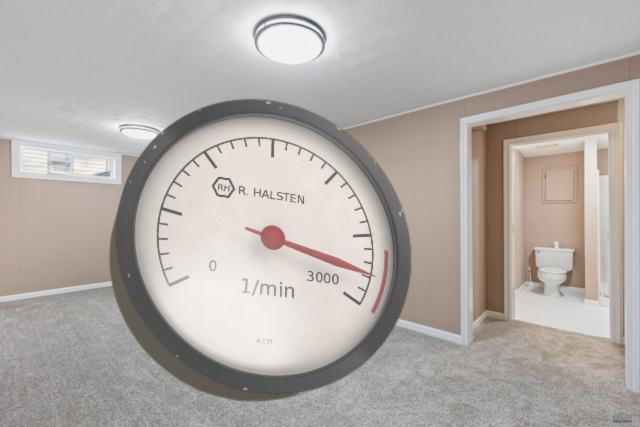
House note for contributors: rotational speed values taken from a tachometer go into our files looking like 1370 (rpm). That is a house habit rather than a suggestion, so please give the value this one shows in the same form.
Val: 2800 (rpm)
